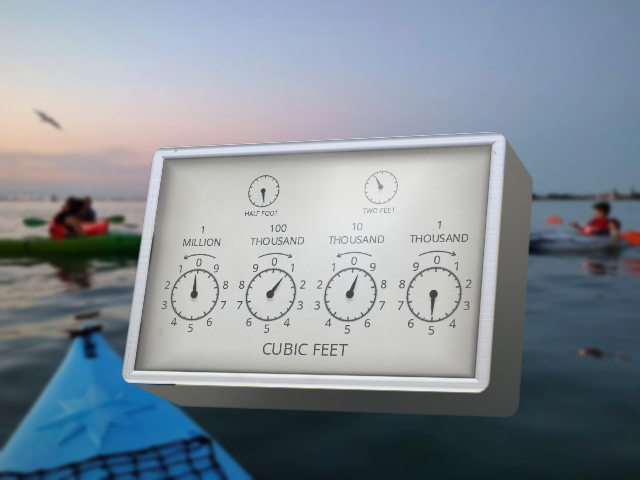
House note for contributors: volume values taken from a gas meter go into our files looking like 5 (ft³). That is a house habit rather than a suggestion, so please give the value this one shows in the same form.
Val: 9500 (ft³)
